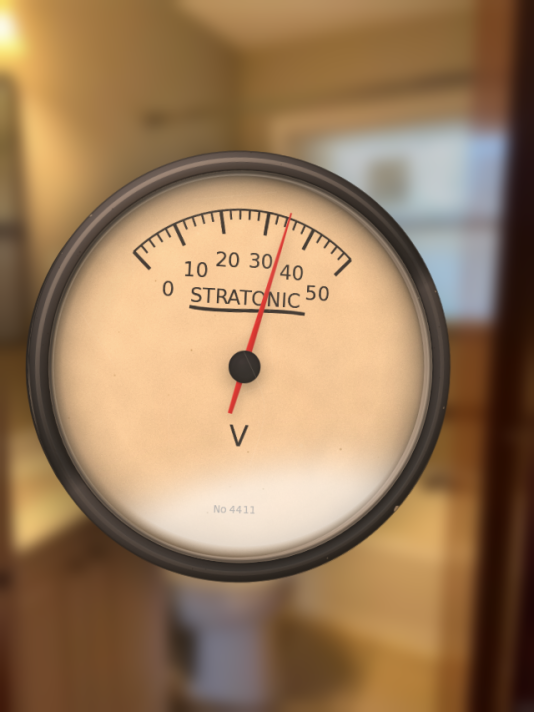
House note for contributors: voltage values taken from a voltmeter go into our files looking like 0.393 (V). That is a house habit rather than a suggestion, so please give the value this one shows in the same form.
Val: 34 (V)
